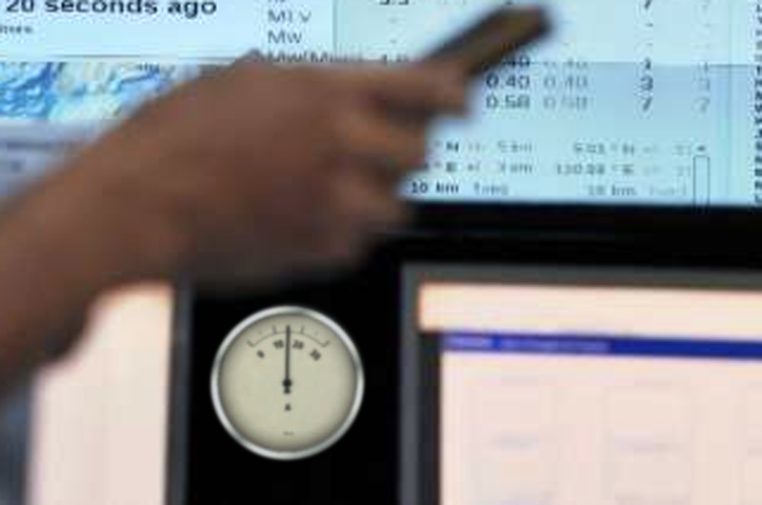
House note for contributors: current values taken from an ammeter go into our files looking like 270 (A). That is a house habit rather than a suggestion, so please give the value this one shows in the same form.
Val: 15 (A)
